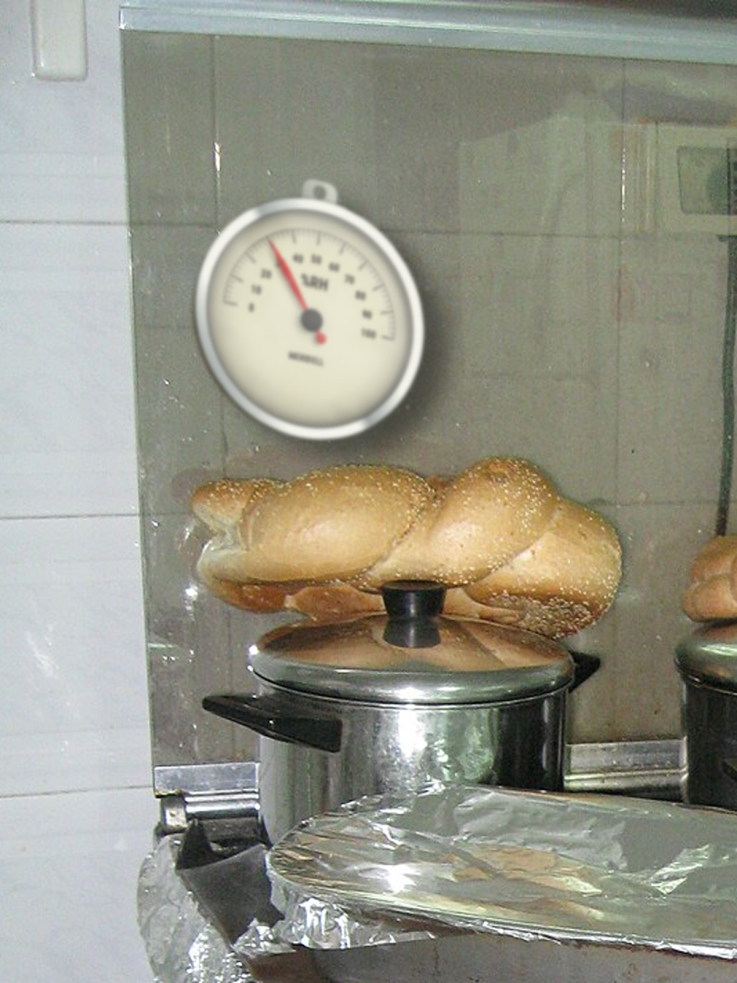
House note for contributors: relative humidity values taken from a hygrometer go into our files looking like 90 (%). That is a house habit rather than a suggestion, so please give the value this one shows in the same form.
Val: 30 (%)
